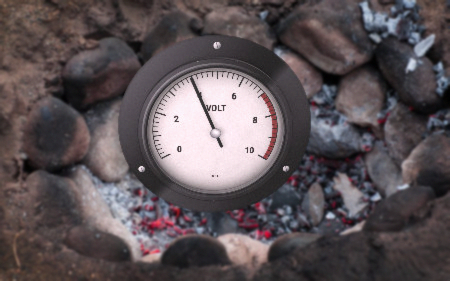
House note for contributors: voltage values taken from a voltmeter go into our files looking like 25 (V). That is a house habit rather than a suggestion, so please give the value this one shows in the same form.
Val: 4 (V)
